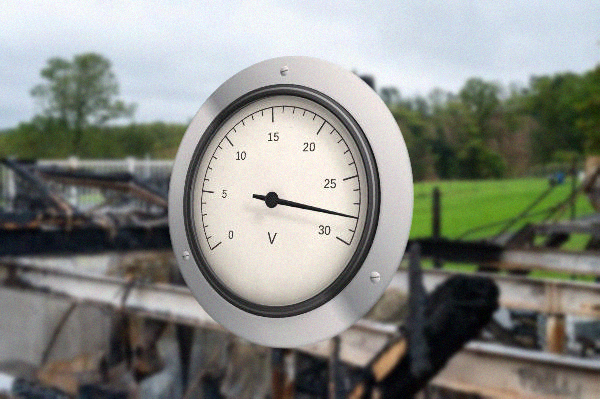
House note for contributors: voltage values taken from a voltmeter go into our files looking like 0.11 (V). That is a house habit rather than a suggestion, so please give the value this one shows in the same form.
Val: 28 (V)
